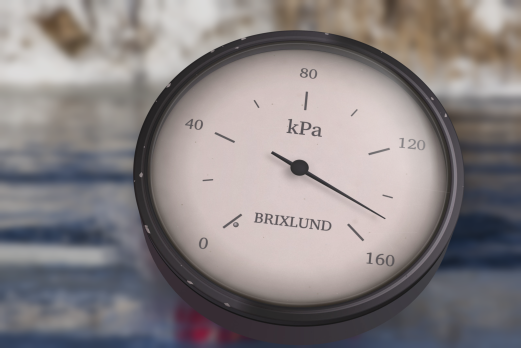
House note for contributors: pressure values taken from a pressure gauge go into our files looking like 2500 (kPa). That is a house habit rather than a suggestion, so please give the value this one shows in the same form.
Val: 150 (kPa)
